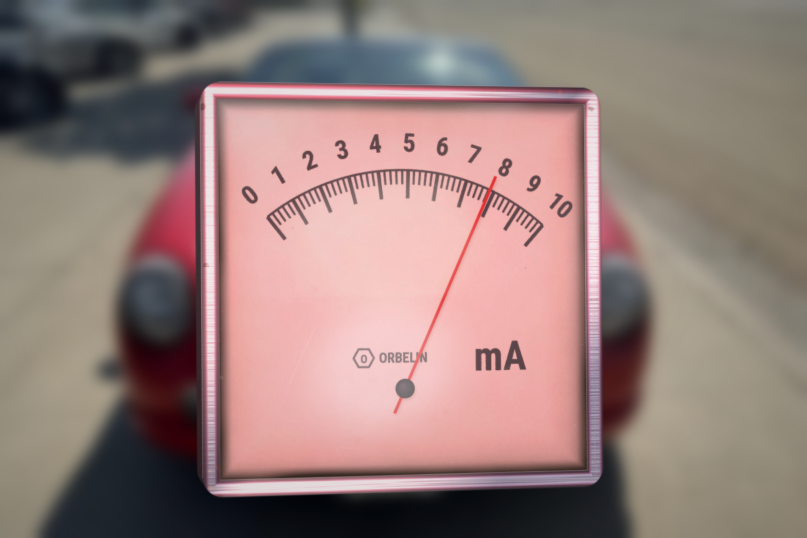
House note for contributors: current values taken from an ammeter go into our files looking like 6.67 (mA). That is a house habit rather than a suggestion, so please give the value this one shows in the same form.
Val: 7.8 (mA)
